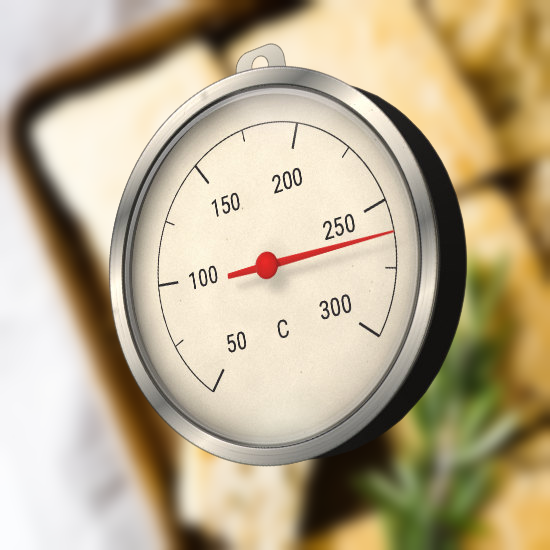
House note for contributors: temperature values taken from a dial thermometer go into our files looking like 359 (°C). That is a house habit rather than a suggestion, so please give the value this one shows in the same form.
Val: 262.5 (°C)
